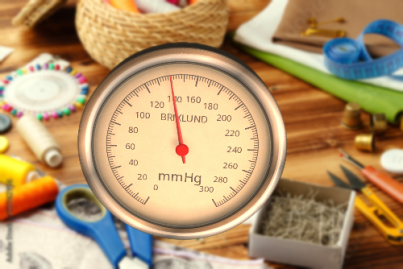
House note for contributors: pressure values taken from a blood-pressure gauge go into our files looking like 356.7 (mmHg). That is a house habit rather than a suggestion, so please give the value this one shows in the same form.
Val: 140 (mmHg)
